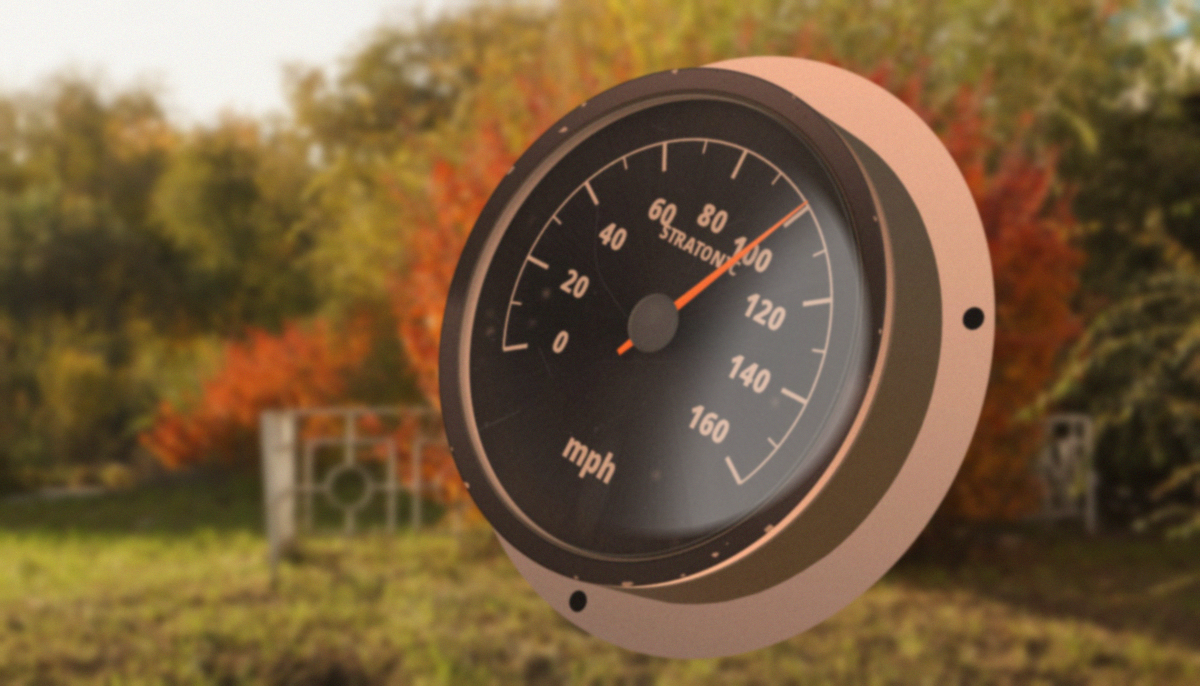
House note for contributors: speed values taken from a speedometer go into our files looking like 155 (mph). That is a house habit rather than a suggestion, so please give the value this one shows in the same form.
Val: 100 (mph)
